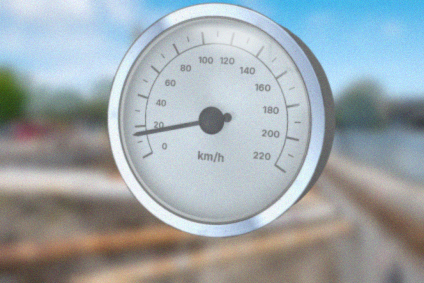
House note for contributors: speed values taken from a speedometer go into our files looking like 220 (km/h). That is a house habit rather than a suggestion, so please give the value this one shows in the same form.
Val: 15 (km/h)
